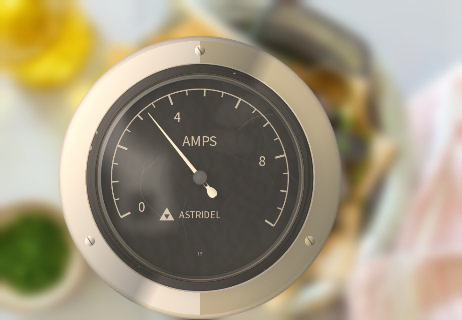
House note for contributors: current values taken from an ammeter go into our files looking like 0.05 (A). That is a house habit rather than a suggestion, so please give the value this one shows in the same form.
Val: 3.25 (A)
